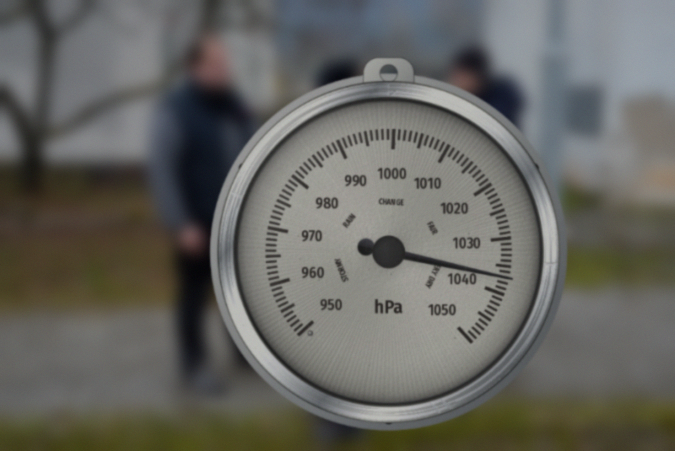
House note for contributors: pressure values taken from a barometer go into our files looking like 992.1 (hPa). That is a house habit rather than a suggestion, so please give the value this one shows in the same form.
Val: 1037 (hPa)
